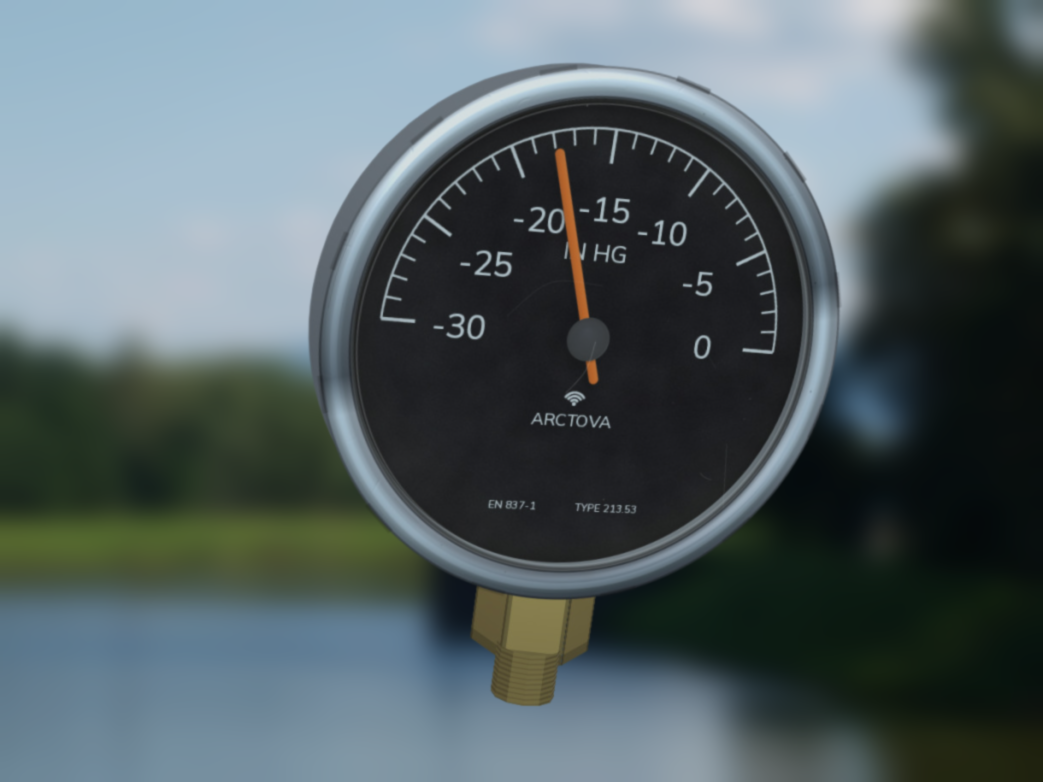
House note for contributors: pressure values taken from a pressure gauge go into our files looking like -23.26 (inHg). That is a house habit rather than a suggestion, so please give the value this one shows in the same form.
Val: -18 (inHg)
